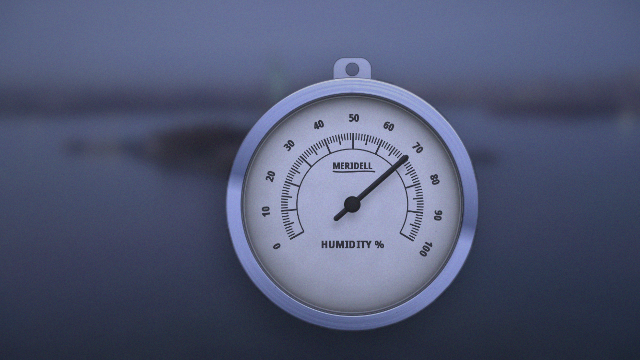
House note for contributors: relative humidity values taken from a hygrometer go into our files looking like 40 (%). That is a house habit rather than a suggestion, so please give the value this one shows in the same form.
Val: 70 (%)
